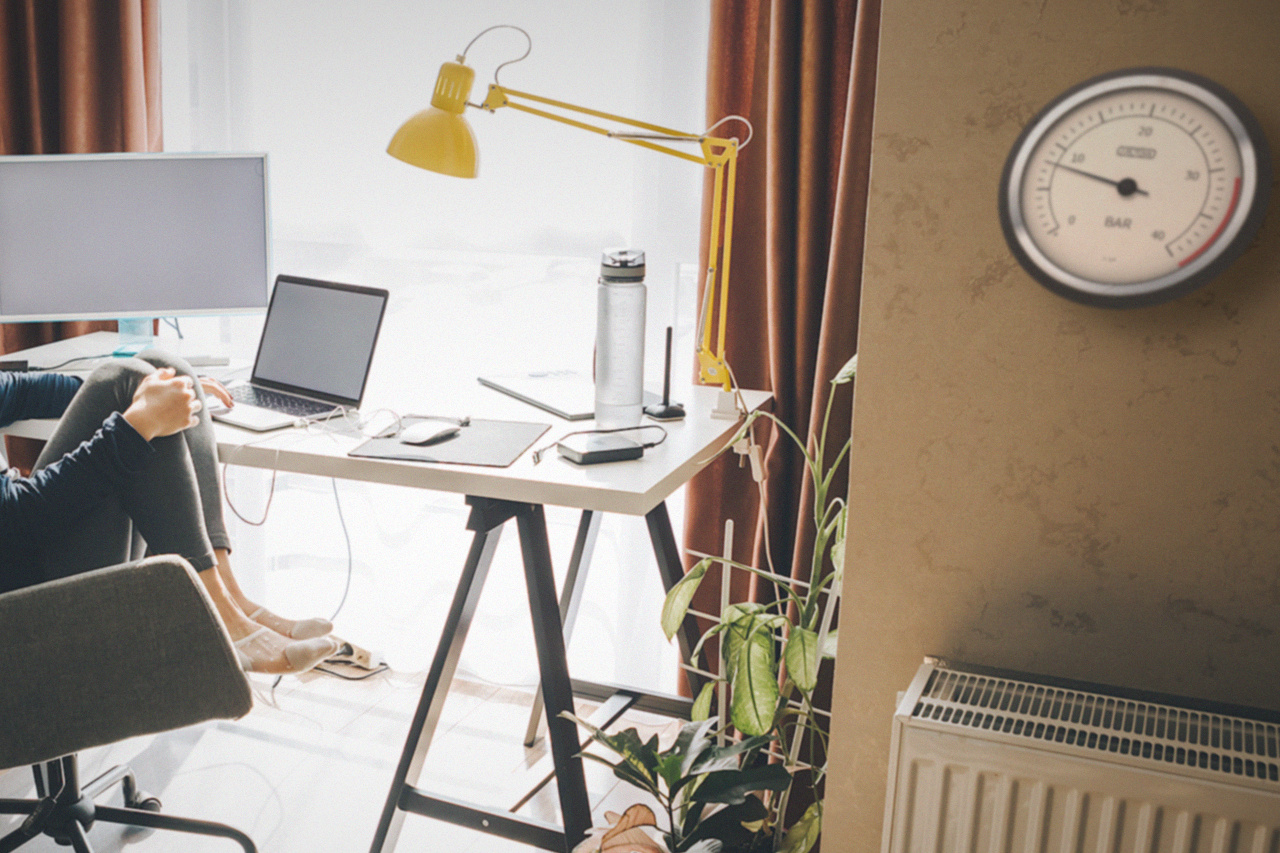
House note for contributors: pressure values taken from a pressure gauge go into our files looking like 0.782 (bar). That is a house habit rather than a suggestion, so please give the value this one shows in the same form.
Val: 8 (bar)
